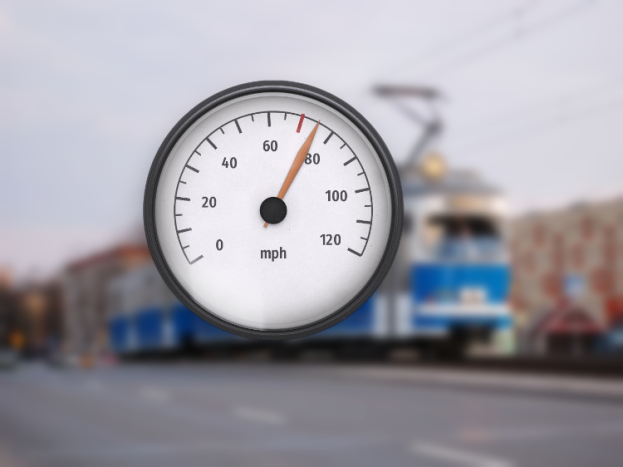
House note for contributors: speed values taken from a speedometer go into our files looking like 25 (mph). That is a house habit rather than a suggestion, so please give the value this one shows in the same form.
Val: 75 (mph)
